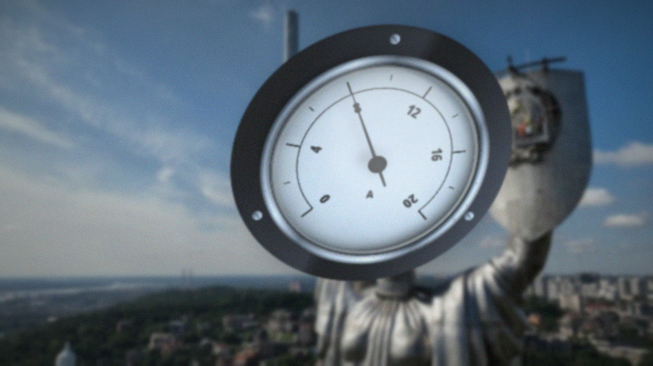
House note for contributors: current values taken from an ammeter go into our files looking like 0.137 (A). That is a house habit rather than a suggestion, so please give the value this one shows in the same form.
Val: 8 (A)
